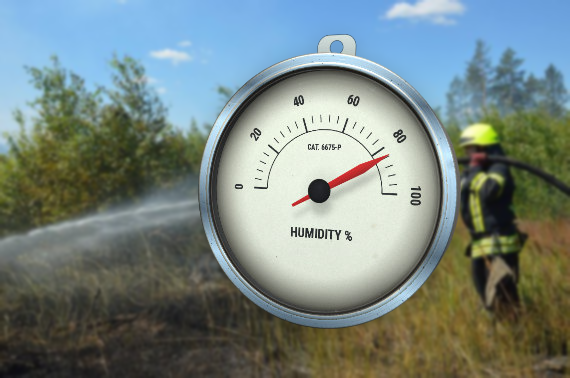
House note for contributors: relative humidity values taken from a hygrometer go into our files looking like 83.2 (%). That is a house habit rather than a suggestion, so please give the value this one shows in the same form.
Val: 84 (%)
